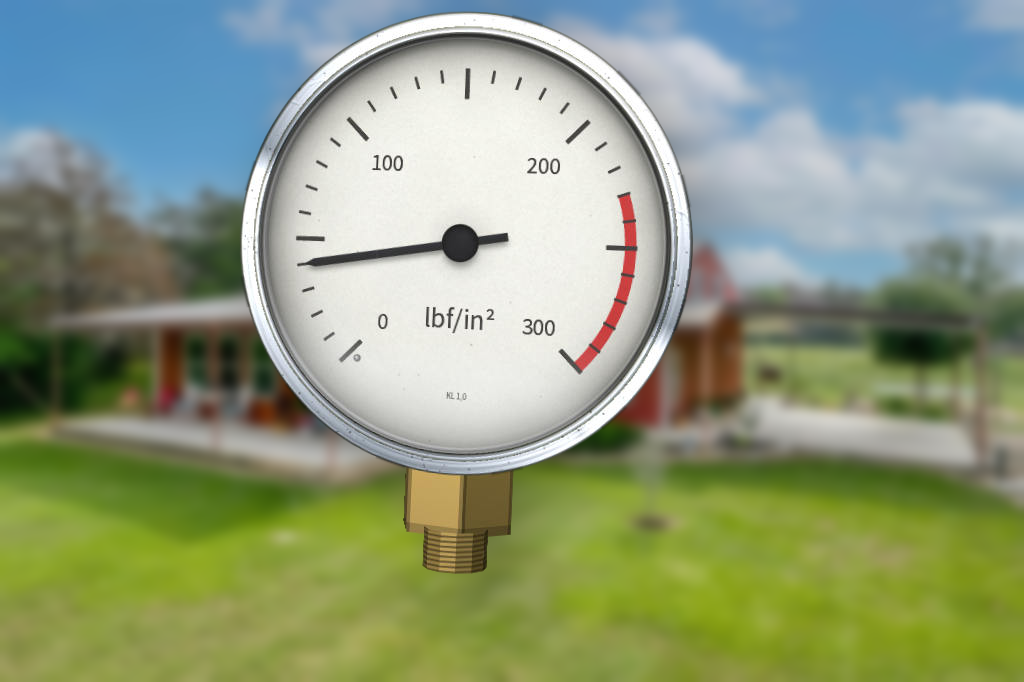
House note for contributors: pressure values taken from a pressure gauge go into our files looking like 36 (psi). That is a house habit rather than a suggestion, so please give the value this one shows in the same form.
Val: 40 (psi)
